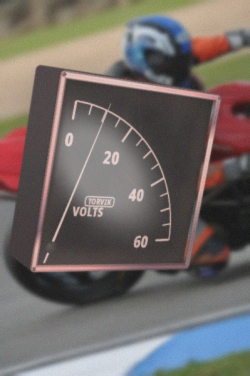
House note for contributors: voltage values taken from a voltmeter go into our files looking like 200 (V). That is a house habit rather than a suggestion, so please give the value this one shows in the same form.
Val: 10 (V)
